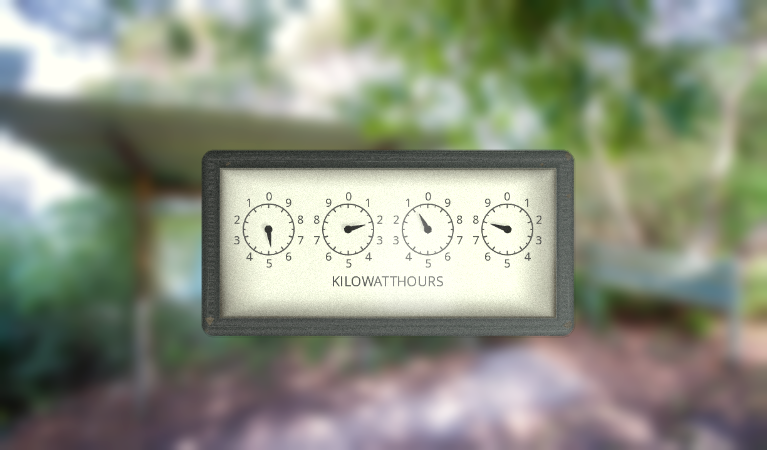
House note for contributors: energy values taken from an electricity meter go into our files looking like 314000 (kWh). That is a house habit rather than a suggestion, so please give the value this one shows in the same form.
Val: 5208 (kWh)
